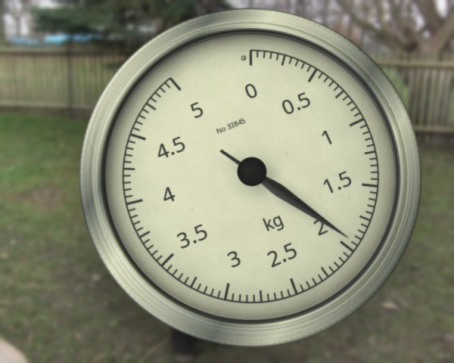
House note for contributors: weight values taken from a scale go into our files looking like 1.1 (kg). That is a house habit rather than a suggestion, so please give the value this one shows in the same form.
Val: 1.95 (kg)
